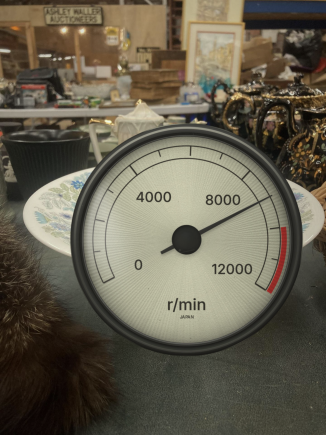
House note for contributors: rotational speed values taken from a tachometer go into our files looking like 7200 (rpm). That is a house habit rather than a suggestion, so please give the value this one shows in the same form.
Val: 9000 (rpm)
